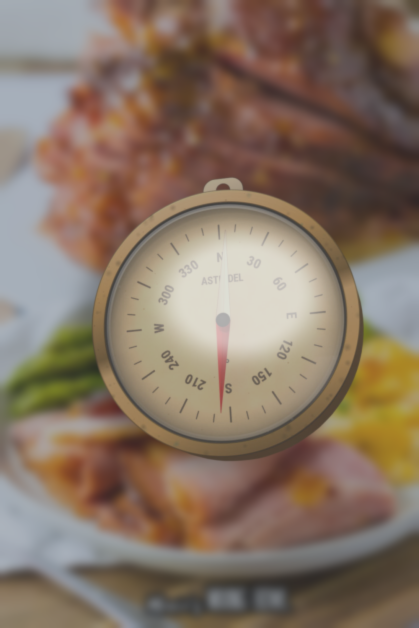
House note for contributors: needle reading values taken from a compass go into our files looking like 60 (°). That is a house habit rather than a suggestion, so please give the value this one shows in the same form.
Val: 185 (°)
